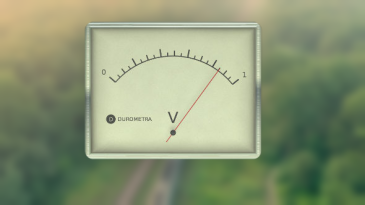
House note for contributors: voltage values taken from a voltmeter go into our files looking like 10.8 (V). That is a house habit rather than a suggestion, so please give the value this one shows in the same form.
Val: 0.85 (V)
